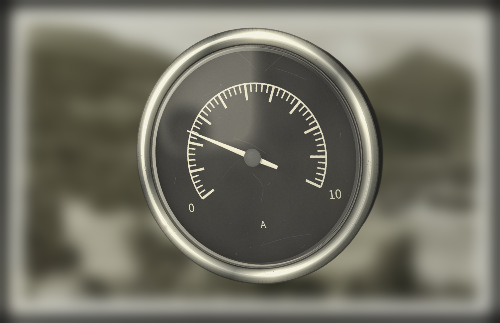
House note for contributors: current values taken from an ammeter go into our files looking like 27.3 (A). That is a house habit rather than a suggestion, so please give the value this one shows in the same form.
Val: 2.4 (A)
